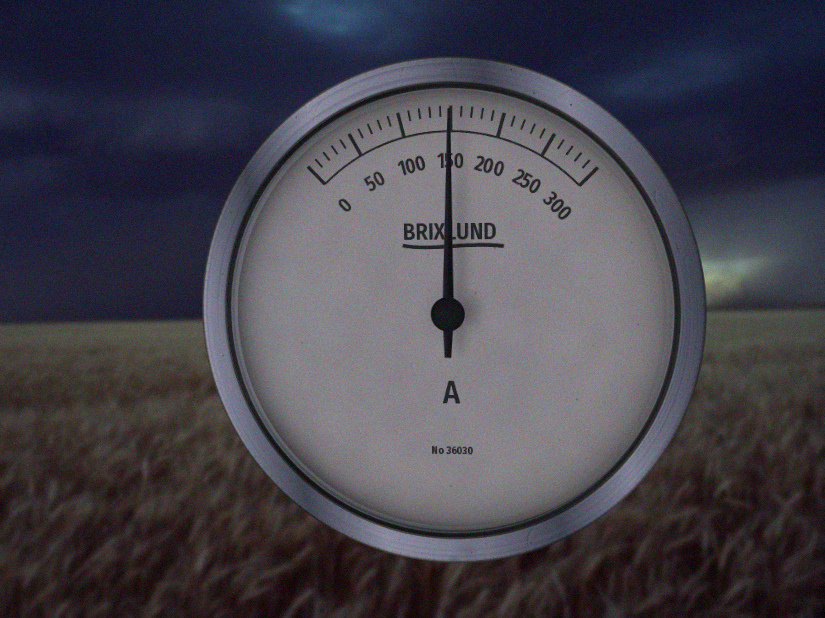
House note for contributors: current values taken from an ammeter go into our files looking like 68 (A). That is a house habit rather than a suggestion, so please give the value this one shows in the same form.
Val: 150 (A)
